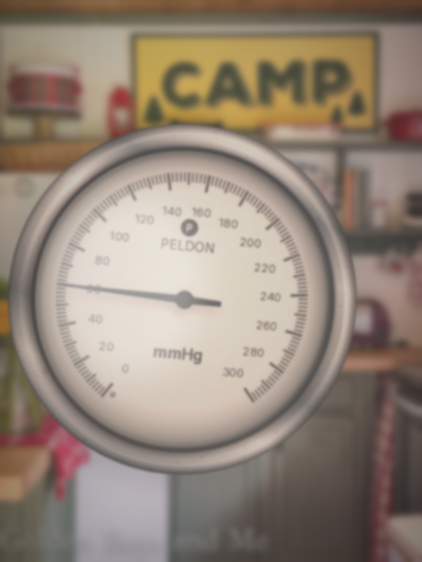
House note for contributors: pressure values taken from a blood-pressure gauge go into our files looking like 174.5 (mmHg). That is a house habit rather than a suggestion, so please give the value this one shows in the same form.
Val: 60 (mmHg)
